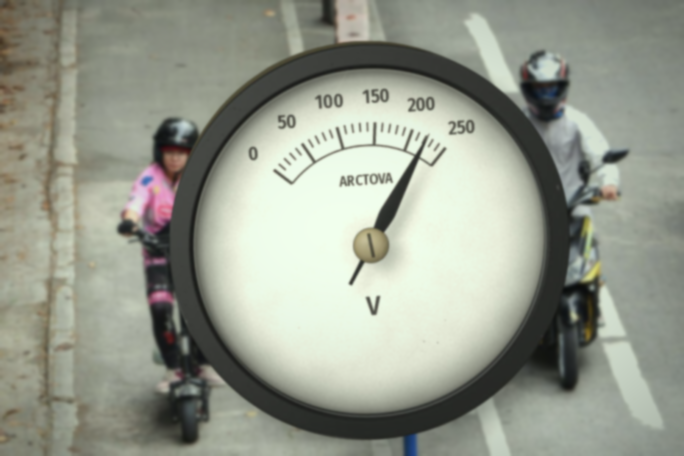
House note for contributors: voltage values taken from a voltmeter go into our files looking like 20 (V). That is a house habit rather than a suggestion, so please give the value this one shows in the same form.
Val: 220 (V)
